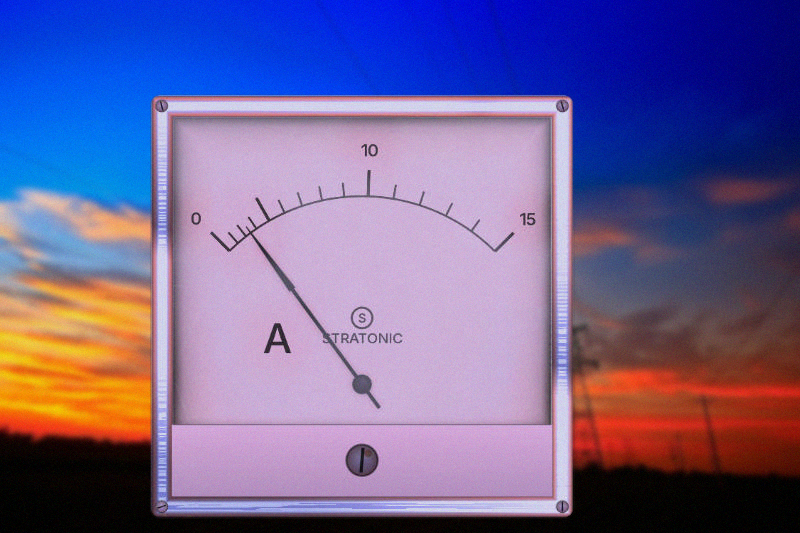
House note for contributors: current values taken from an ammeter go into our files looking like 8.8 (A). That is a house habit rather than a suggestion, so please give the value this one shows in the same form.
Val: 3.5 (A)
